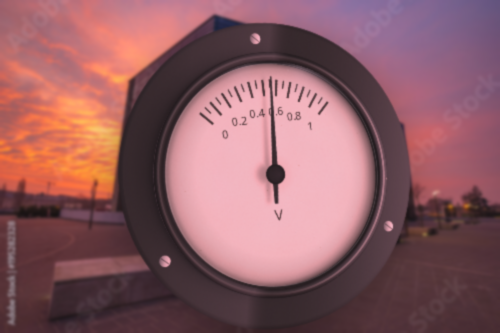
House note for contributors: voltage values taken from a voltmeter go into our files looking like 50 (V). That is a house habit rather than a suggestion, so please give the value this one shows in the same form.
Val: 0.55 (V)
